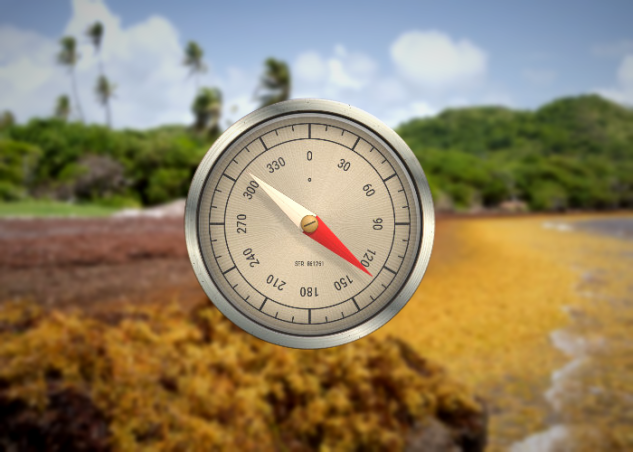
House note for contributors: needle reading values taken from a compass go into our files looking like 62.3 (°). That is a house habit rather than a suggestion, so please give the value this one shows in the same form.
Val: 130 (°)
